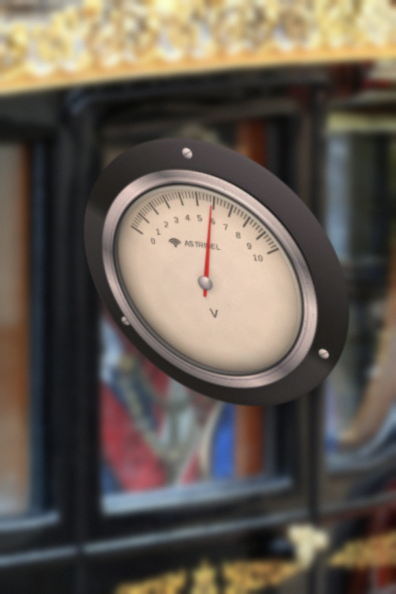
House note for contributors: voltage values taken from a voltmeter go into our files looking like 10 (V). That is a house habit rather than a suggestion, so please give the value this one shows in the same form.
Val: 6 (V)
